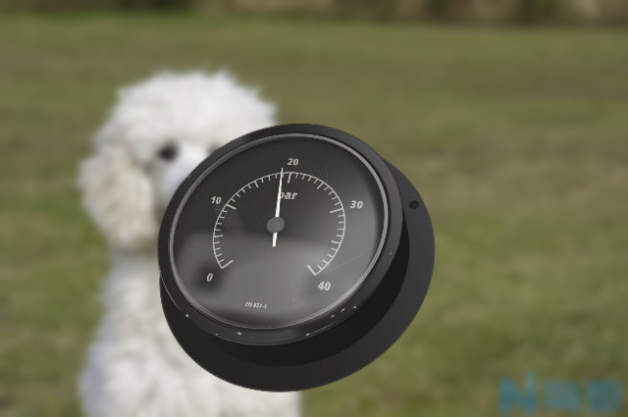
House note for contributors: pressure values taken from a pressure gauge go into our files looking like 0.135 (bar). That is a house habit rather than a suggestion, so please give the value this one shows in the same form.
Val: 19 (bar)
